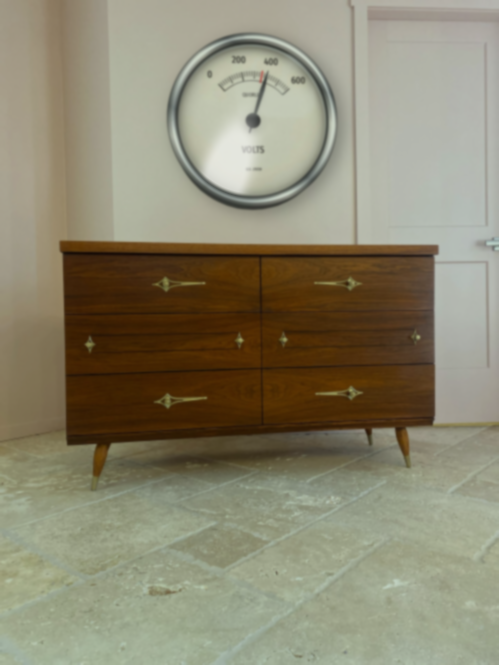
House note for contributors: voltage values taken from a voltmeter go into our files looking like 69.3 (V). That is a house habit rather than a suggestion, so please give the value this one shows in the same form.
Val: 400 (V)
